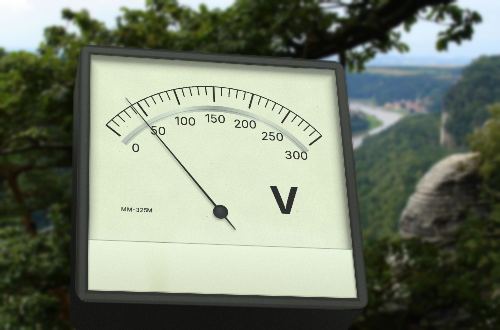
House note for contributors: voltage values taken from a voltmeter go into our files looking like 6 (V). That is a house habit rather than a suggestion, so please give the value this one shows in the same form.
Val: 40 (V)
